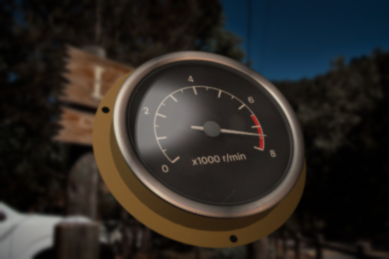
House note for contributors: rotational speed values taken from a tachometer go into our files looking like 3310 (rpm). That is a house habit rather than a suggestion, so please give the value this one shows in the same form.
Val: 7500 (rpm)
